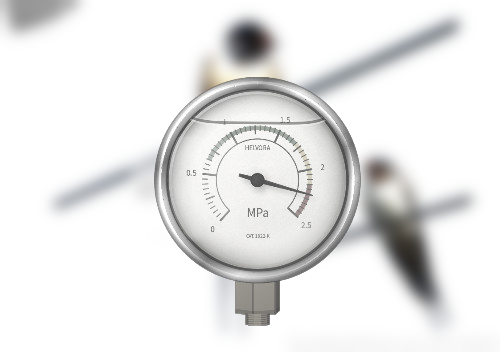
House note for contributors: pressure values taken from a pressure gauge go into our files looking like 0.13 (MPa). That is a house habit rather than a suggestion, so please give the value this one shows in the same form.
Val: 2.25 (MPa)
